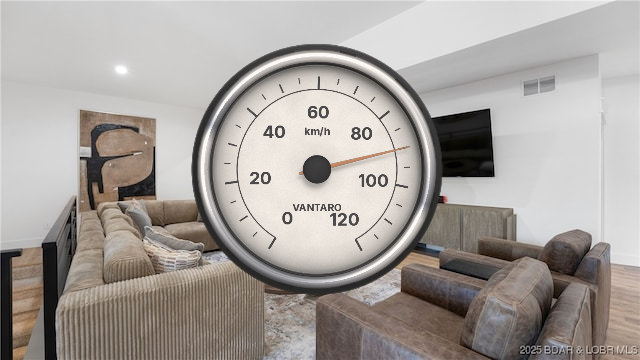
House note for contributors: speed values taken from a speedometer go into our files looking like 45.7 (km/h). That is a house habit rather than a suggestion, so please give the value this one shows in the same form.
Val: 90 (km/h)
